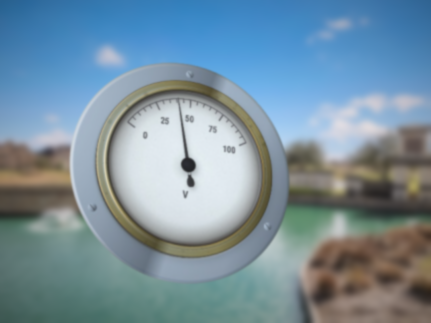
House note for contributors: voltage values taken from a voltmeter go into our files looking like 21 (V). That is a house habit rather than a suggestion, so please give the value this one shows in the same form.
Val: 40 (V)
